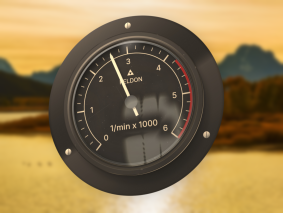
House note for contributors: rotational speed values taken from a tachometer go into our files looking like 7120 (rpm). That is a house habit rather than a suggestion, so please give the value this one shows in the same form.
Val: 2600 (rpm)
